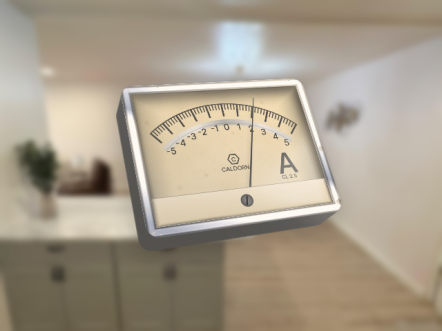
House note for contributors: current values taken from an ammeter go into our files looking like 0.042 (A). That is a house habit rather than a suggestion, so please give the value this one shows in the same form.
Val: 2 (A)
